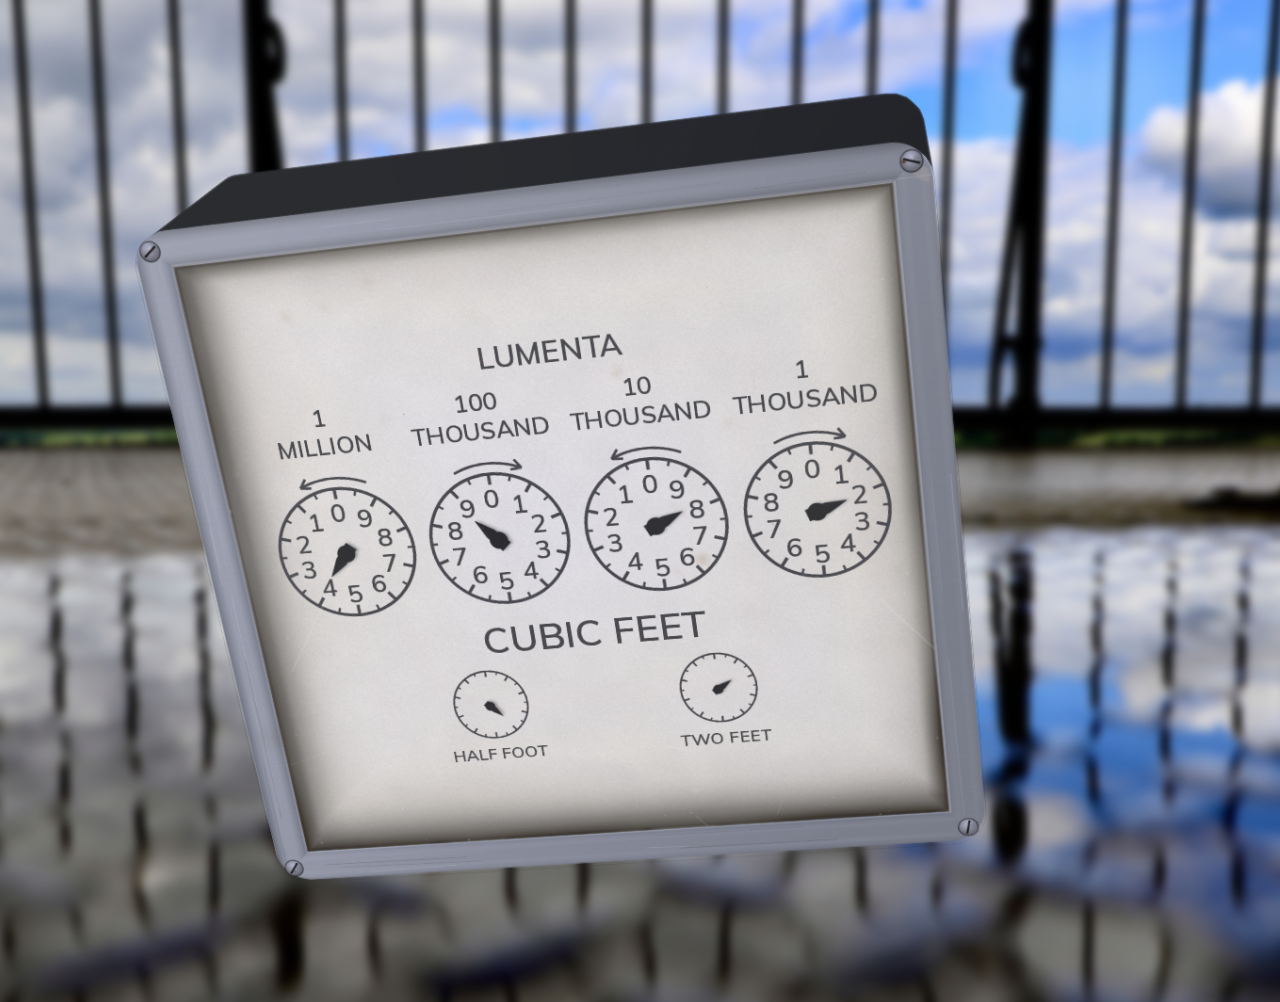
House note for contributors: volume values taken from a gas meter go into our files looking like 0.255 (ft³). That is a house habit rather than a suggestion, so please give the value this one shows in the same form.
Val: 388200 (ft³)
